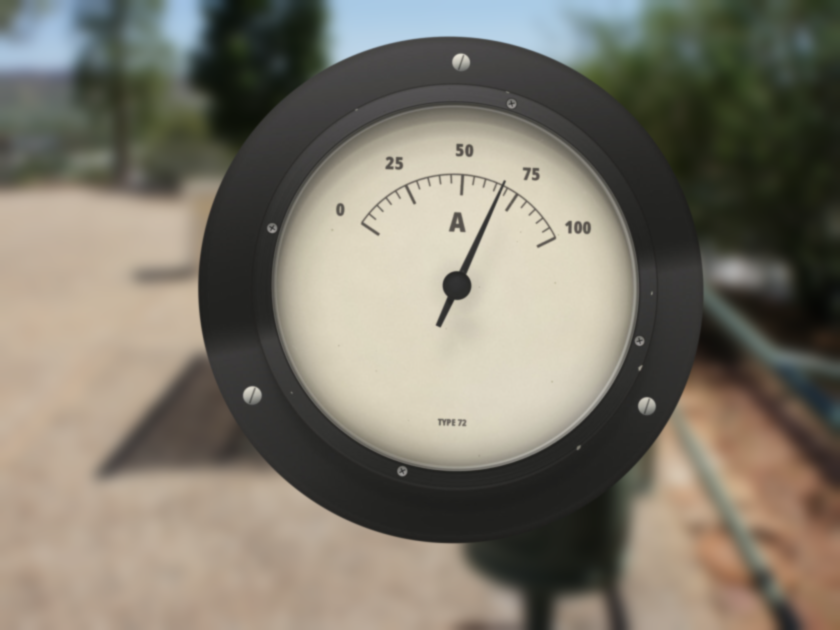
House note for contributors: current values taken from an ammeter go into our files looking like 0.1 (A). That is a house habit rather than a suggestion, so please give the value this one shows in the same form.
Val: 67.5 (A)
